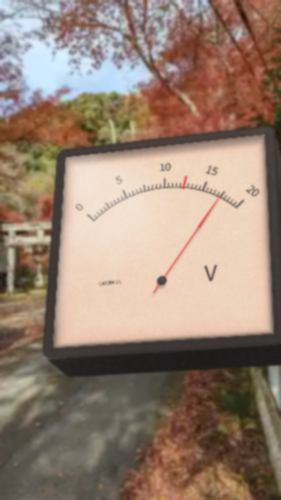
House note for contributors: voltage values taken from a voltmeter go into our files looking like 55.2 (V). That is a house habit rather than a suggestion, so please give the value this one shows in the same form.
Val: 17.5 (V)
